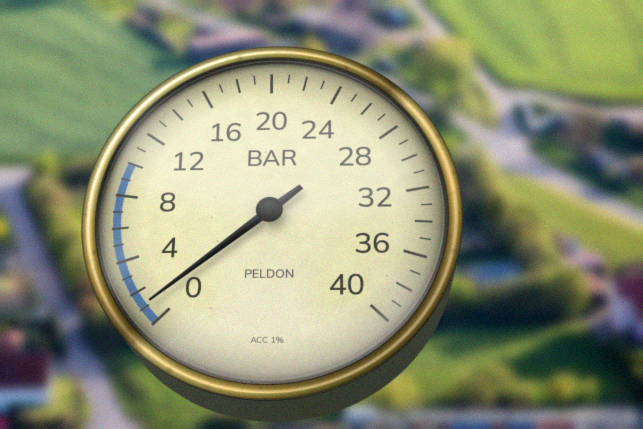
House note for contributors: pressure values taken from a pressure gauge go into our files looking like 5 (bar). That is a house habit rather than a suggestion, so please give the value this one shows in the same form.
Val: 1 (bar)
